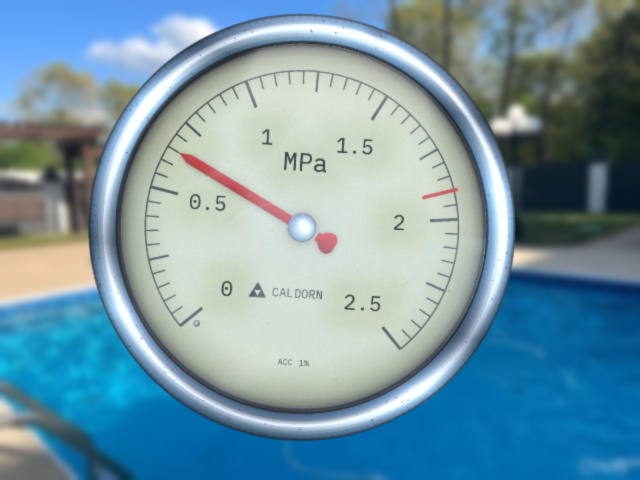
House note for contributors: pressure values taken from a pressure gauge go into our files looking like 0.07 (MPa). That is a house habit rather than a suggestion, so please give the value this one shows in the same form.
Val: 0.65 (MPa)
